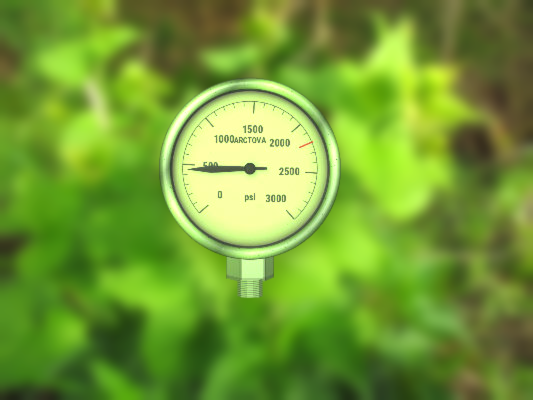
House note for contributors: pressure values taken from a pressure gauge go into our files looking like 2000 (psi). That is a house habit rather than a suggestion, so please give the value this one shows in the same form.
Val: 450 (psi)
